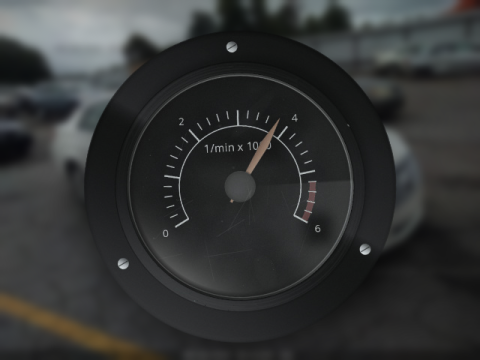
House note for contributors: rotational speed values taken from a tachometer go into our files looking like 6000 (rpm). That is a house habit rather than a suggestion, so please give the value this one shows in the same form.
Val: 3800 (rpm)
